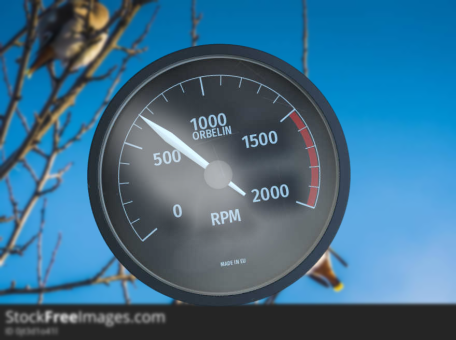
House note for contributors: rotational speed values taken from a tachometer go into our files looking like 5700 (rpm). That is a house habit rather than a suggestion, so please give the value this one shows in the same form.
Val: 650 (rpm)
